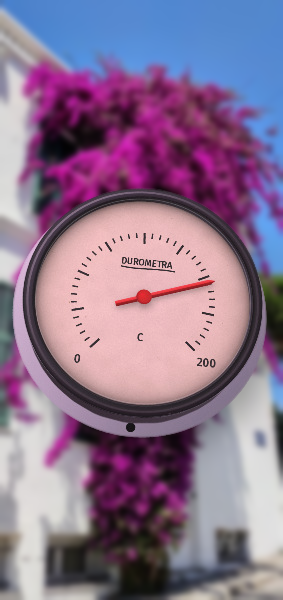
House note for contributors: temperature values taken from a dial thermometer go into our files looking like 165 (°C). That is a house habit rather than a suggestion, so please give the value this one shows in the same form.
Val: 155 (°C)
